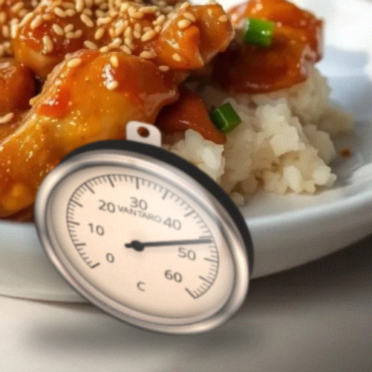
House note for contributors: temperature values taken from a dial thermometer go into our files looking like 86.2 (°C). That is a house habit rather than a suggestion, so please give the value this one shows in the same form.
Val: 45 (°C)
